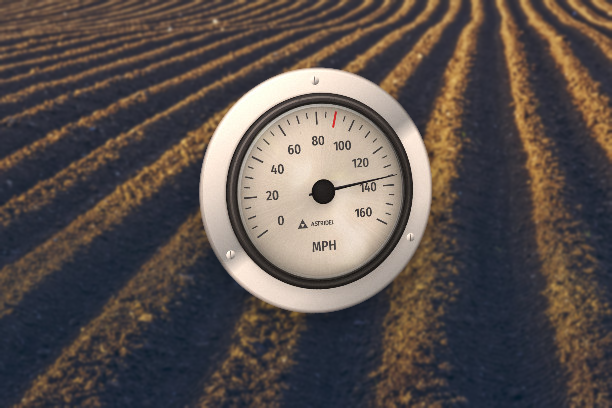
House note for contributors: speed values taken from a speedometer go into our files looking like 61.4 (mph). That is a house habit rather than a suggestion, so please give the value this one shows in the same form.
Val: 135 (mph)
